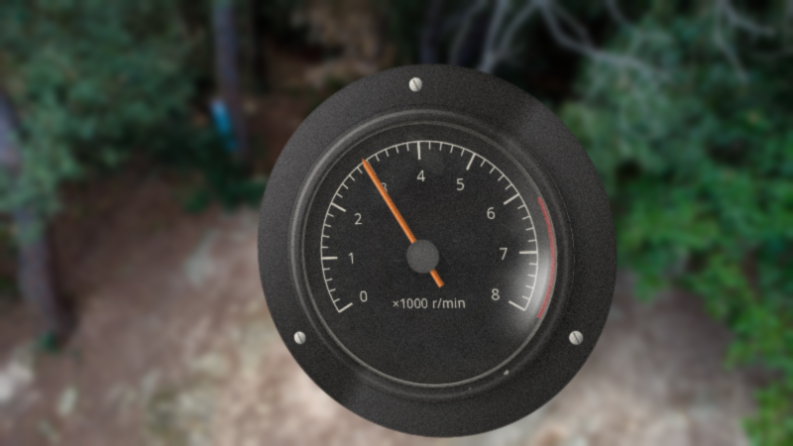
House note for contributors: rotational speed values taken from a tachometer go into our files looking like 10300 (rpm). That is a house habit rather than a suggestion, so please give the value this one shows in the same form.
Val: 3000 (rpm)
